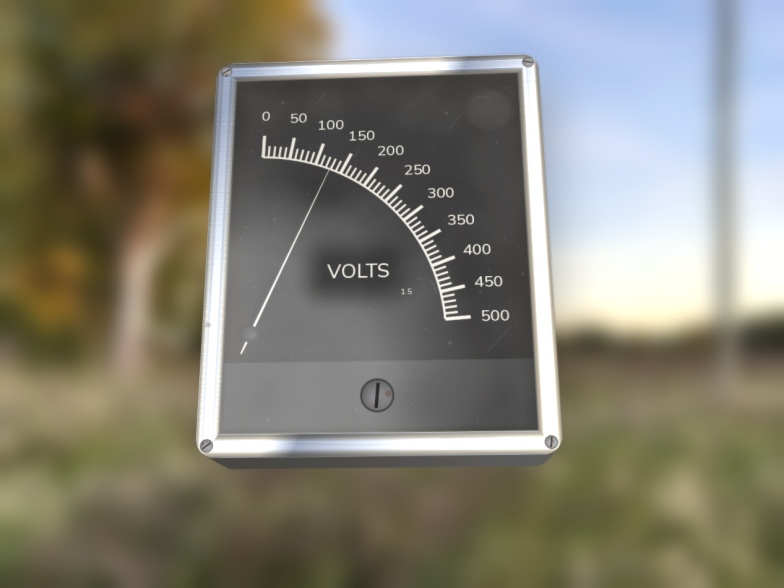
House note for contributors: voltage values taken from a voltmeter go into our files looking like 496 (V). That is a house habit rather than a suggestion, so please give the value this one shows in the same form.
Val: 130 (V)
